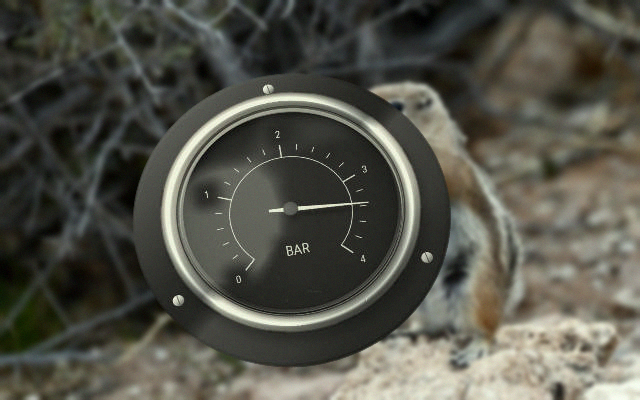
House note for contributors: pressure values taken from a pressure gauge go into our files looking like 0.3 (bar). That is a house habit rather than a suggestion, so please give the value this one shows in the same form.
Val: 3.4 (bar)
